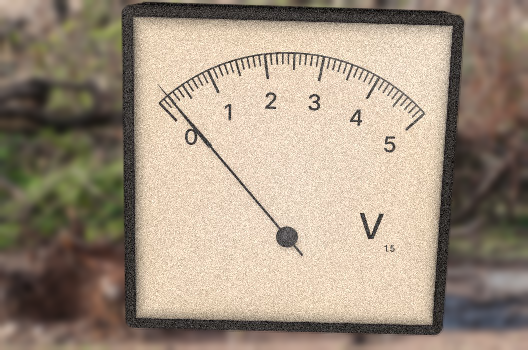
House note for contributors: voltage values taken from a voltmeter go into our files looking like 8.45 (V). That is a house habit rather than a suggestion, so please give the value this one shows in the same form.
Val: 0.2 (V)
